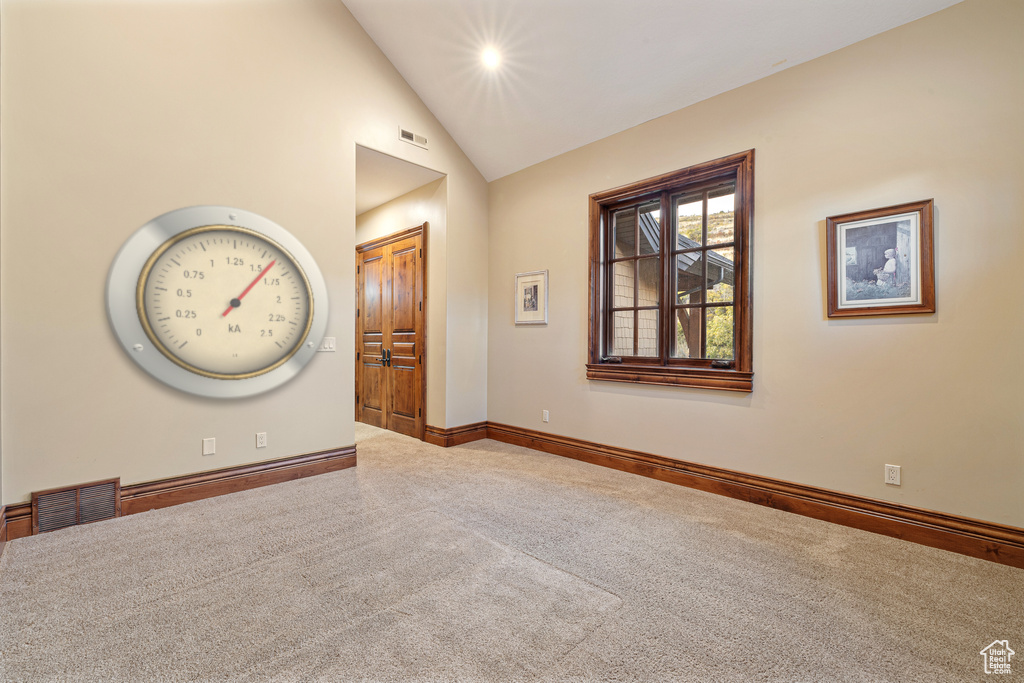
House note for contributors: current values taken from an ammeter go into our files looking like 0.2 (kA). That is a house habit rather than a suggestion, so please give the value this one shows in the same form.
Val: 1.6 (kA)
